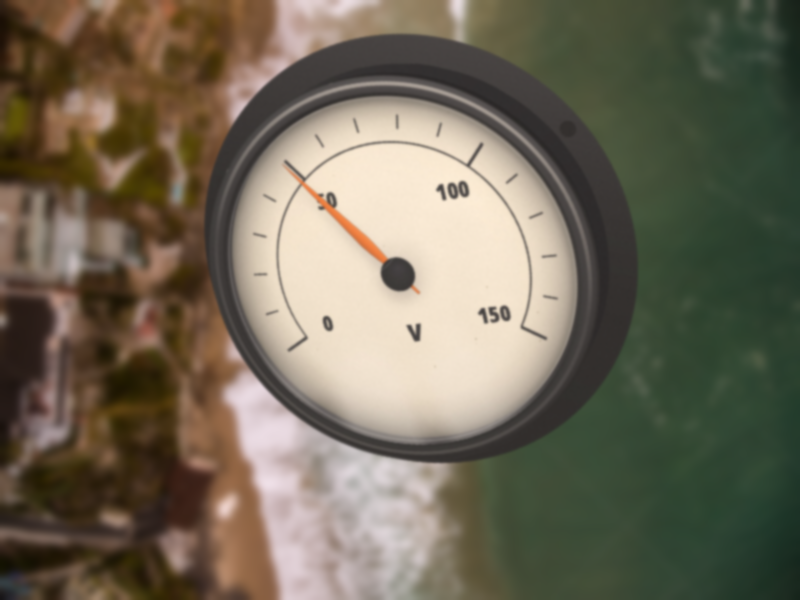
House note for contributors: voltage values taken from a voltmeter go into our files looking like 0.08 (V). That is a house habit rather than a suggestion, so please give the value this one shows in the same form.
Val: 50 (V)
